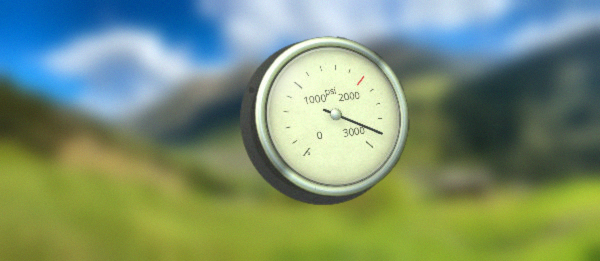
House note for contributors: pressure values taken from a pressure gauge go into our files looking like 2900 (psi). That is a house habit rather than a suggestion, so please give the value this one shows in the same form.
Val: 2800 (psi)
